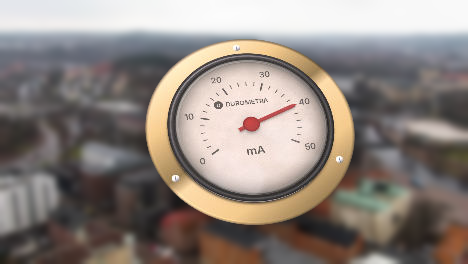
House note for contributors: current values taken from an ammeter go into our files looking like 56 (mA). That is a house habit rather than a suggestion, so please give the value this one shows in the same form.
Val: 40 (mA)
